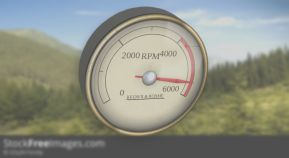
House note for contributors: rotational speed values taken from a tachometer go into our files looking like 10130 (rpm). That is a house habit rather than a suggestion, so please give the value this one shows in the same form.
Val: 5500 (rpm)
